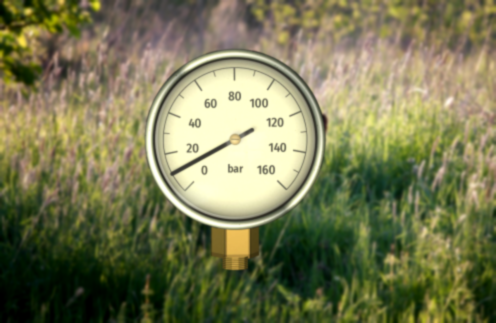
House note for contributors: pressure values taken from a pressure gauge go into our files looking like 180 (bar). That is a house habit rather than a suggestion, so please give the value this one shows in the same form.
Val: 10 (bar)
